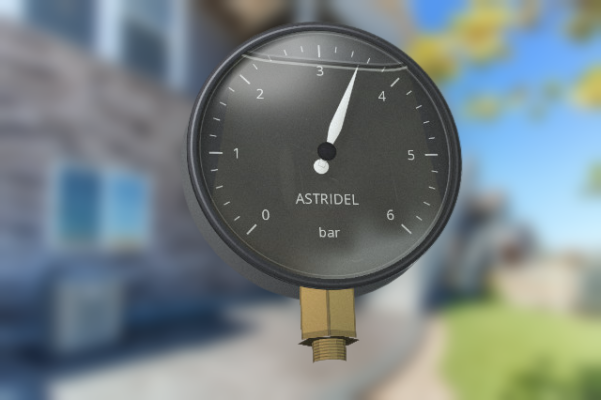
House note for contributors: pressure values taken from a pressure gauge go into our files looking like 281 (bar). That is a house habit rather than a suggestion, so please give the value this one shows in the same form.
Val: 3.5 (bar)
